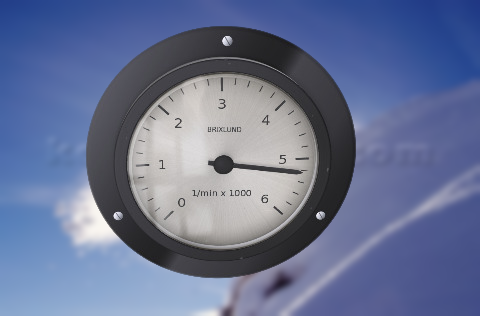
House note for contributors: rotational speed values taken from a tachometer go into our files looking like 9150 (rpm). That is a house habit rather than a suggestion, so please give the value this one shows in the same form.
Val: 5200 (rpm)
